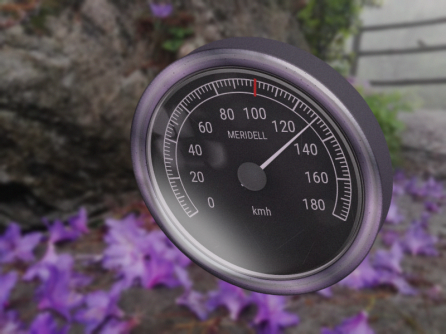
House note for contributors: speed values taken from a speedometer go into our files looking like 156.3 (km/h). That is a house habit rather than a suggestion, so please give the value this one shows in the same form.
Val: 130 (km/h)
